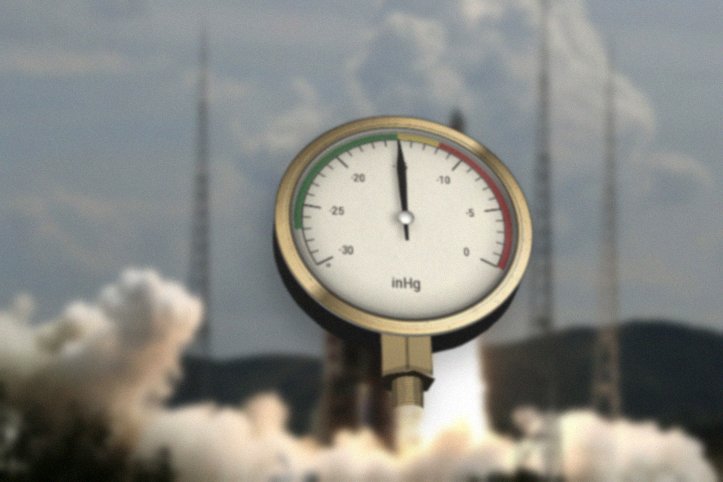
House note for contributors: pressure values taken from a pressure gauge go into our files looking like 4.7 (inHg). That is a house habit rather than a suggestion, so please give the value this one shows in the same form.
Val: -15 (inHg)
